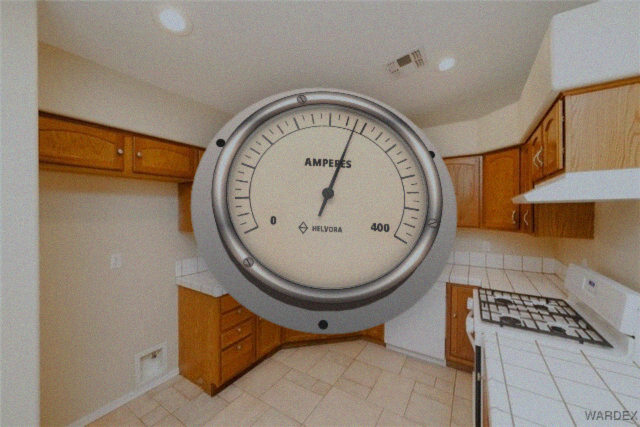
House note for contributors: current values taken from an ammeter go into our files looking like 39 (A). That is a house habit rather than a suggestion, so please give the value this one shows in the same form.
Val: 230 (A)
